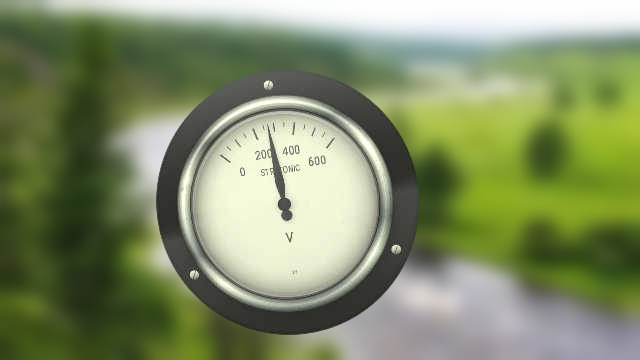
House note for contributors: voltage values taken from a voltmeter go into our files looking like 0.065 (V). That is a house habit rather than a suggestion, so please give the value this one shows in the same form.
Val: 275 (V)
